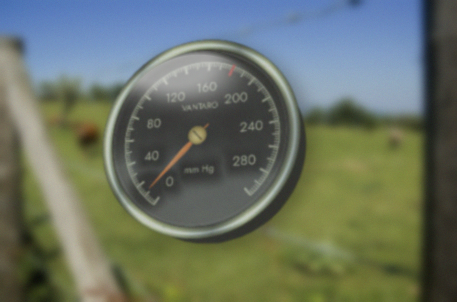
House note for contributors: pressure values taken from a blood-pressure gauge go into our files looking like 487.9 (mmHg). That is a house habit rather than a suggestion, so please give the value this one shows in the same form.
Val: 10 (mmHg)
